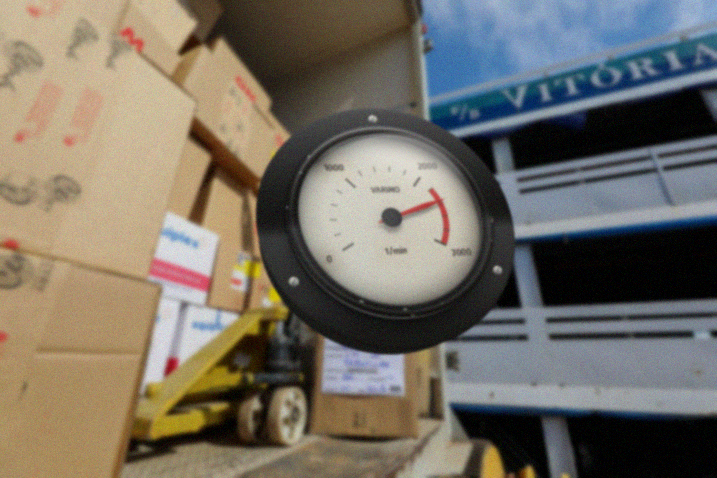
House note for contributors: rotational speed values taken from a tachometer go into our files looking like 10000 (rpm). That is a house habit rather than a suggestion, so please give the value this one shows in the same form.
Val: 2400 (rpm)
